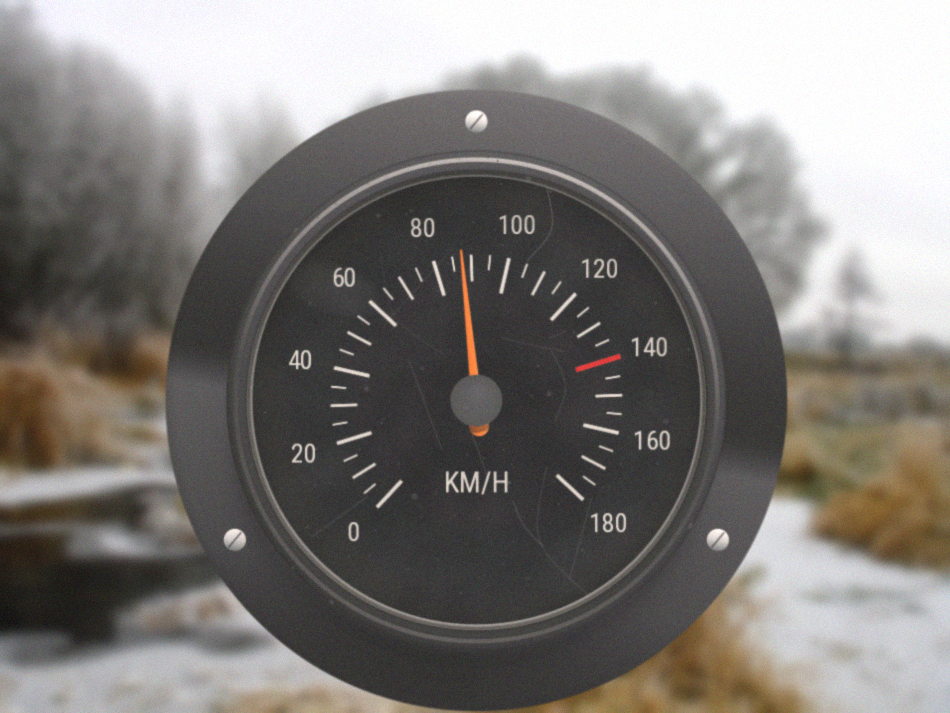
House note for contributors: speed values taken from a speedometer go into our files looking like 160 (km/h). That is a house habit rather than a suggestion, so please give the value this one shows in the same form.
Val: 87.5 (km/h)
